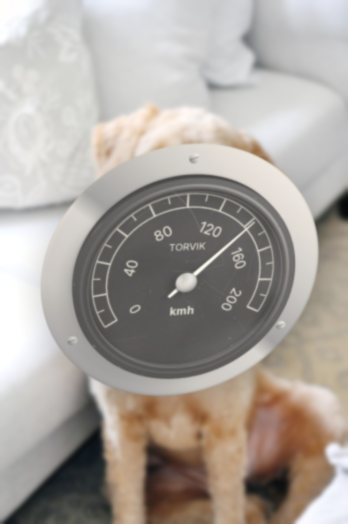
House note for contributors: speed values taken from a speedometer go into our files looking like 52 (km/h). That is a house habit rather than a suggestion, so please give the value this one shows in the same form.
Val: 140 (km/h)
